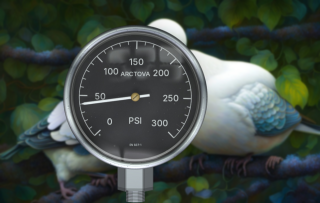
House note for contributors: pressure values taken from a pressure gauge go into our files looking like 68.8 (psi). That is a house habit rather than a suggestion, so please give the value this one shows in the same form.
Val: 40 (psi)
